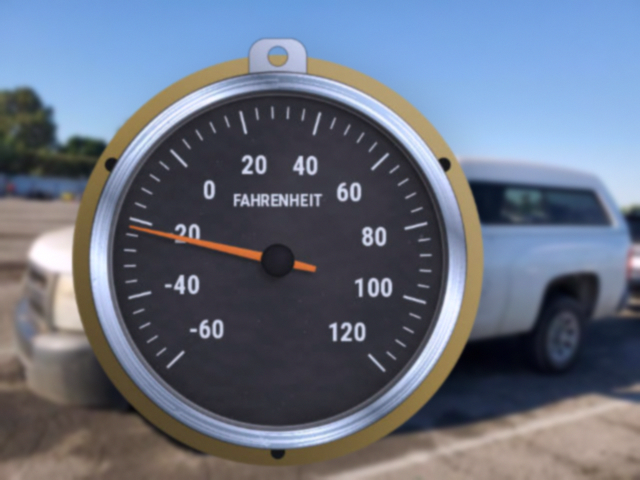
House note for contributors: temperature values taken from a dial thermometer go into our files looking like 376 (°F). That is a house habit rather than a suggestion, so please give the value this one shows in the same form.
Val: -22 (°F)
